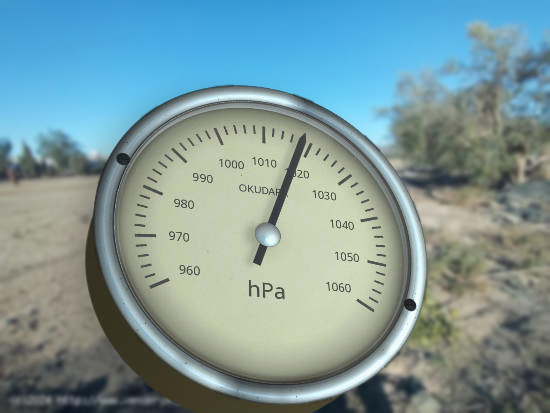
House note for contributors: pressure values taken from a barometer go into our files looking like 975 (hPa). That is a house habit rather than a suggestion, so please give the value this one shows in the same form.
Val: 1018 (hPa)
